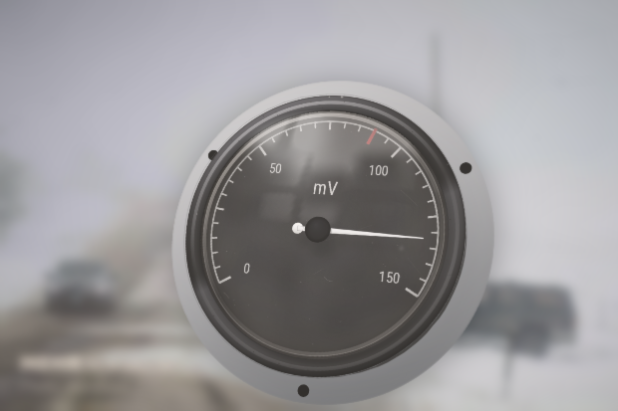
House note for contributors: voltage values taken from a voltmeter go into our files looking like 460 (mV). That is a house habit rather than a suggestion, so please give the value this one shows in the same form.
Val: 132.5 (mV)
